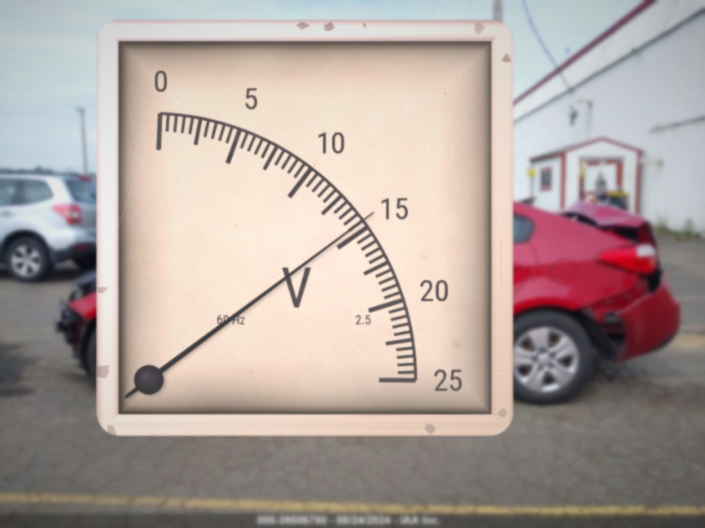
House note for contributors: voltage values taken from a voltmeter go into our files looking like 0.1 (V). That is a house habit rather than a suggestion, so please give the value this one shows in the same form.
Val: 14.5 (V)
